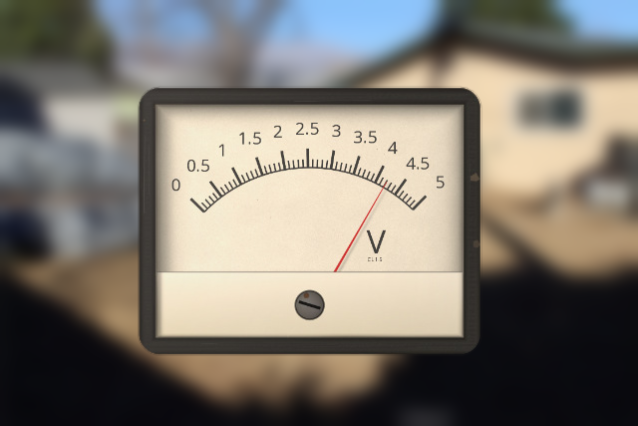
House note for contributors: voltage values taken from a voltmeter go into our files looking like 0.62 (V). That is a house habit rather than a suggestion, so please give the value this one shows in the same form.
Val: 4.2 (V)
